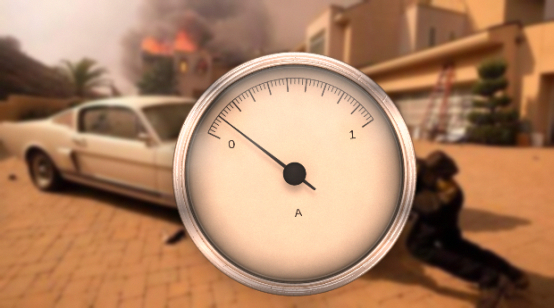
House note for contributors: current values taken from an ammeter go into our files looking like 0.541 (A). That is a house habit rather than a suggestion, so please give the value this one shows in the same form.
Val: 0.1 (A)
